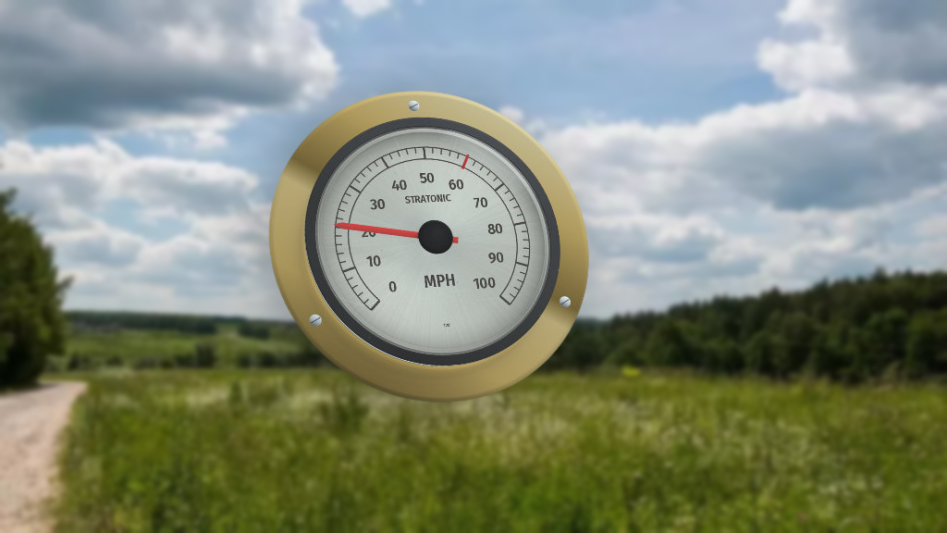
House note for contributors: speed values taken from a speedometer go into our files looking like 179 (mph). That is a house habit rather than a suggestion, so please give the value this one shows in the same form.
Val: 20 (mph)
